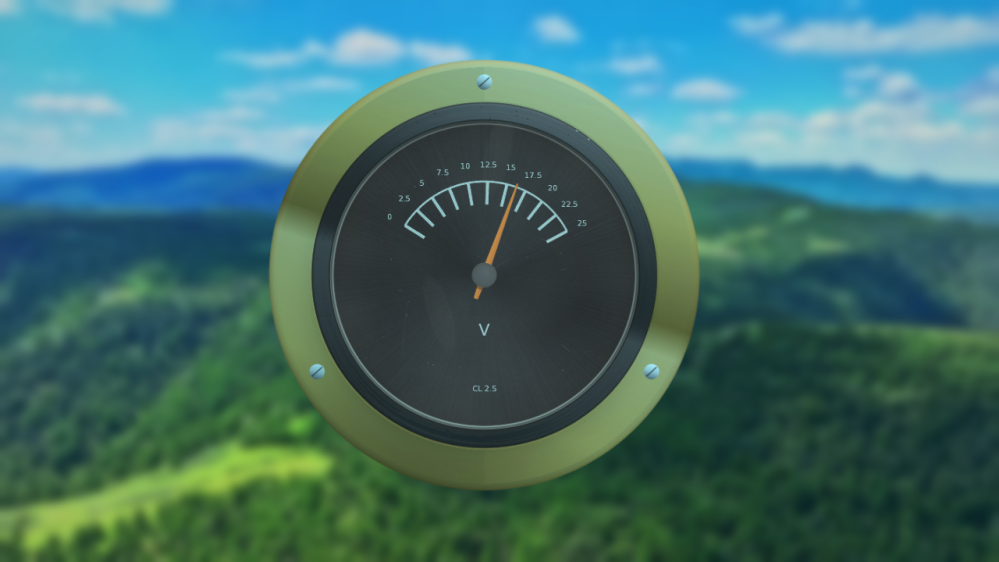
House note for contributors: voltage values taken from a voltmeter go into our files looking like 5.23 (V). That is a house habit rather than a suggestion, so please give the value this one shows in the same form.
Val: 16.25 (V)
